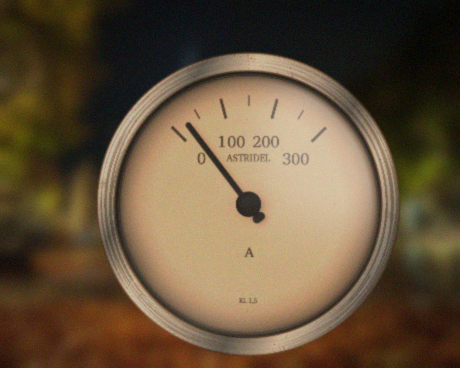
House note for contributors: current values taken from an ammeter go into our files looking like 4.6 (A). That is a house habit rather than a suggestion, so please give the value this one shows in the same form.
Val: 25 (A)
